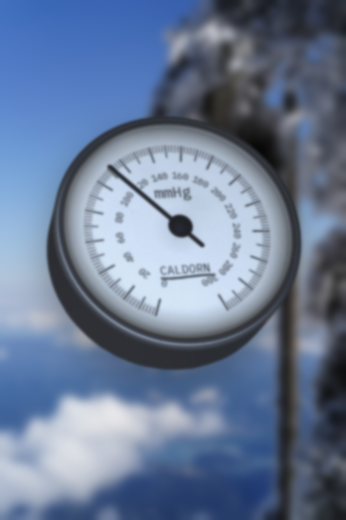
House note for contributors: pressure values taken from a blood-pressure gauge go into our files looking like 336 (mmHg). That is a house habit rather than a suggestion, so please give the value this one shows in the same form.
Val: 110 (mmHg)
